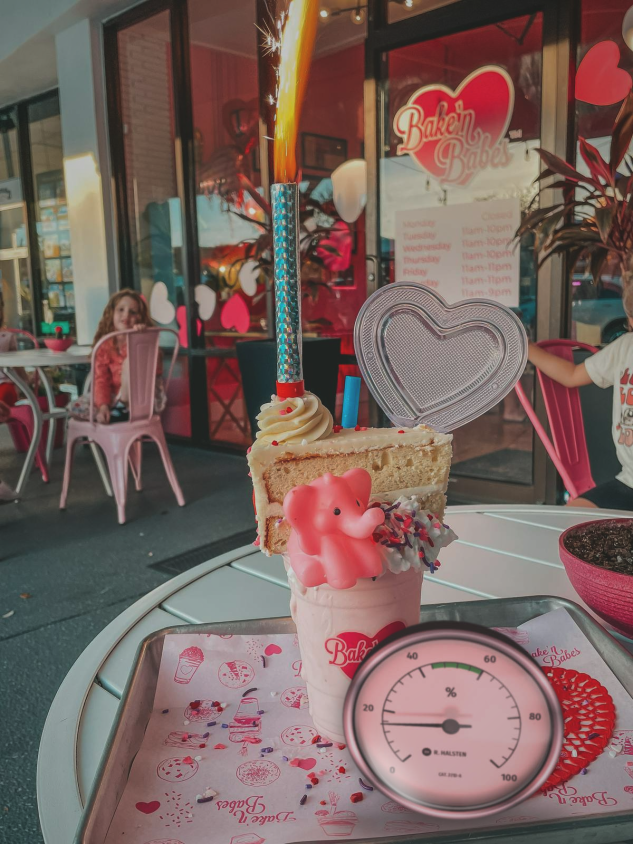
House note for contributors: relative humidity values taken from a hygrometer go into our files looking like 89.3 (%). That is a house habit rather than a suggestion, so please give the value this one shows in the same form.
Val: 16 (%)
